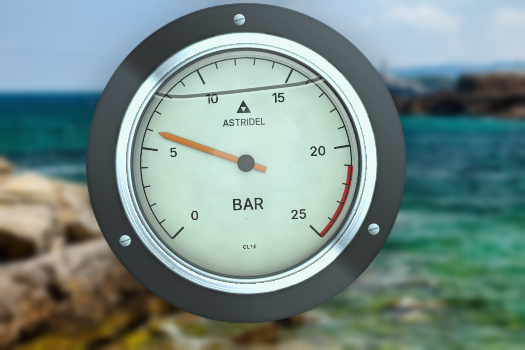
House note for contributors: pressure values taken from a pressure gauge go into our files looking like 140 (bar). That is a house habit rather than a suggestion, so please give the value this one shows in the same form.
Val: 6 (bar)
